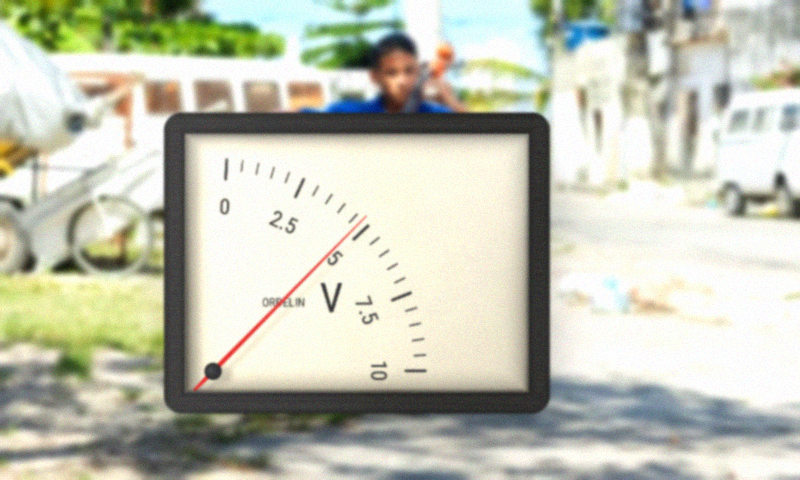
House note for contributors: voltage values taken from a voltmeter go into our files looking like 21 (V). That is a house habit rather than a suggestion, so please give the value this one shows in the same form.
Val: 4.75 (V)
